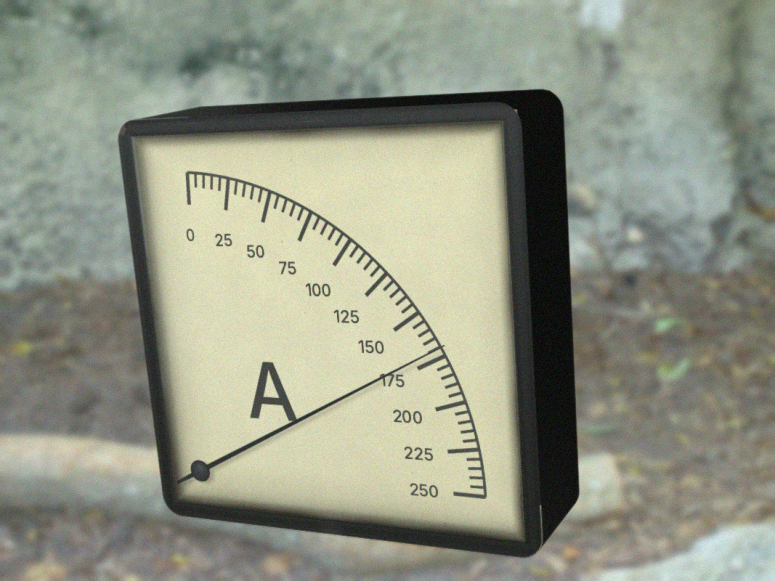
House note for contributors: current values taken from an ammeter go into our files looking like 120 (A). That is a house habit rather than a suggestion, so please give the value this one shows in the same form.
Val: 170 (A)
